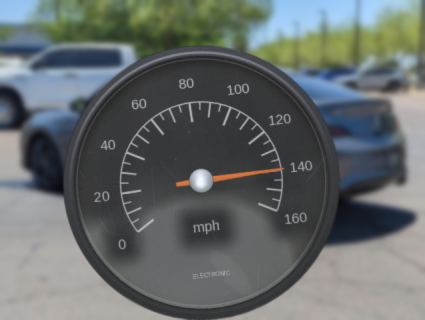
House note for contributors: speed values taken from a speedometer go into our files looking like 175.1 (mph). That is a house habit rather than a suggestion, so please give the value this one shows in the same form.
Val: 140 (mph)
